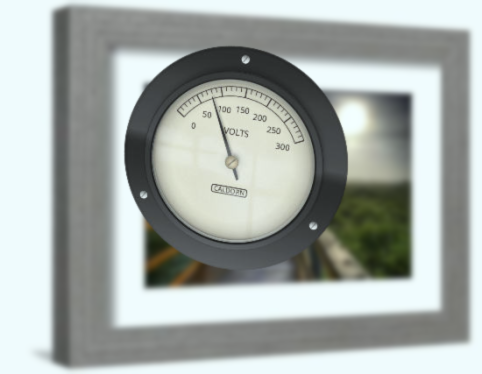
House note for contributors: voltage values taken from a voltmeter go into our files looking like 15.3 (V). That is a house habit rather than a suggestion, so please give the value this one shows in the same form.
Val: 80 (V)
